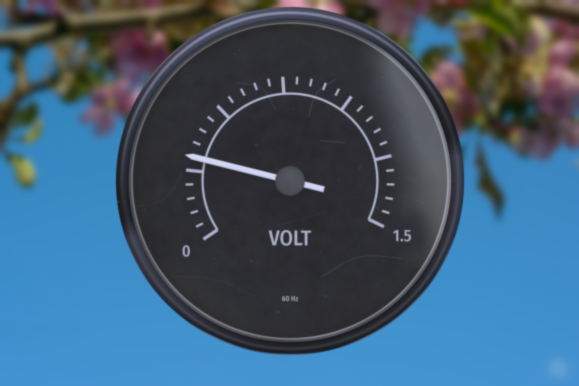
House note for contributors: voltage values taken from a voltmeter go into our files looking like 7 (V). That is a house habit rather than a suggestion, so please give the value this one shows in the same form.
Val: 0.3 (V)
